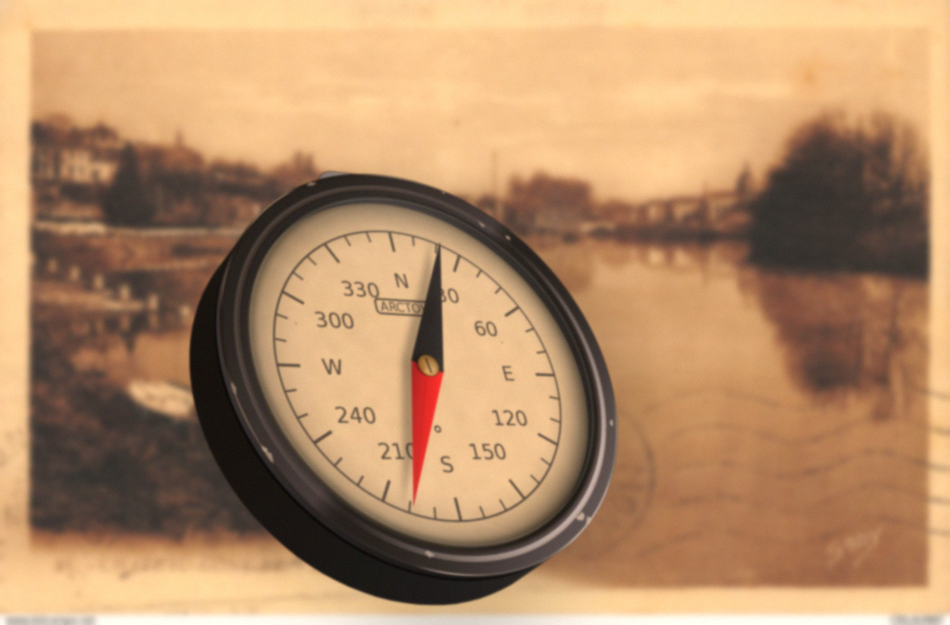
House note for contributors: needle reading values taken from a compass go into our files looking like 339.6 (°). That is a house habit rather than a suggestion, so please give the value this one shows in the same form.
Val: 200 (°)
